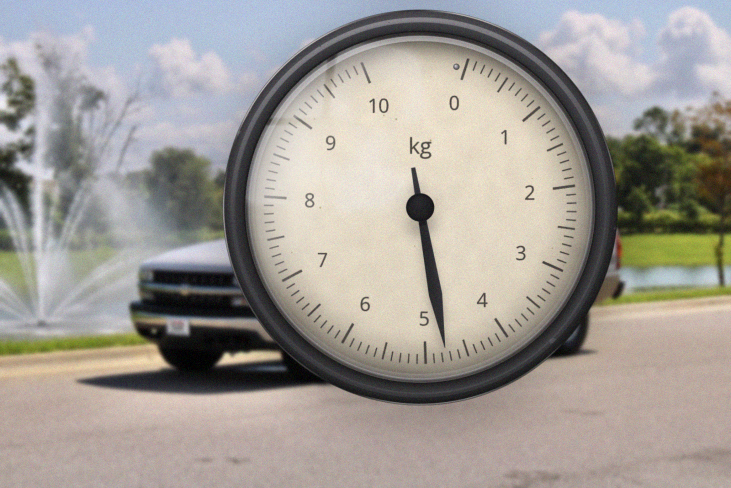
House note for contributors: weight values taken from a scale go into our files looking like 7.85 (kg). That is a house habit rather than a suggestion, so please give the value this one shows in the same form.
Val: 4.75 (kg)
